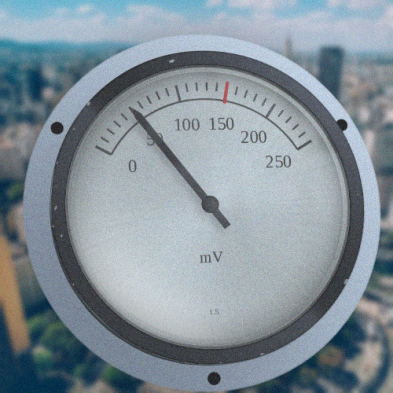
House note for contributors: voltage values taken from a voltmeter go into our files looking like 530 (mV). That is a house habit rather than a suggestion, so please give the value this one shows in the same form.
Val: 50 (mV)
